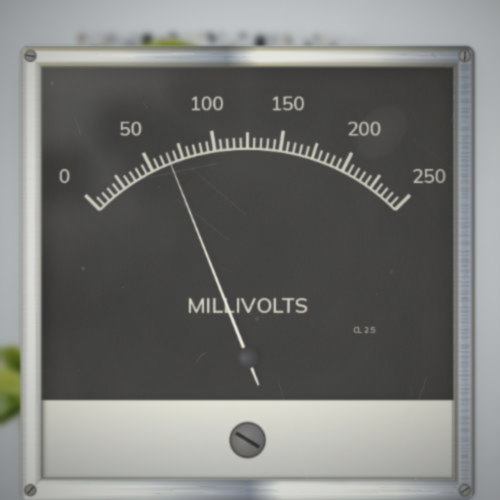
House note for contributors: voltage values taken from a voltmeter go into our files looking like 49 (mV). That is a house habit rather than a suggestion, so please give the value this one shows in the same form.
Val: 65 (mV)
